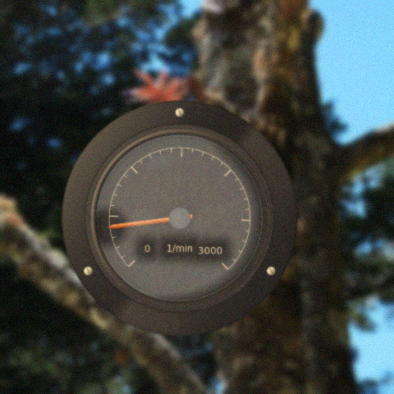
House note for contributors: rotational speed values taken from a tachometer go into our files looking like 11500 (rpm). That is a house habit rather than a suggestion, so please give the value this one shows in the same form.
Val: 400 (rpm)
